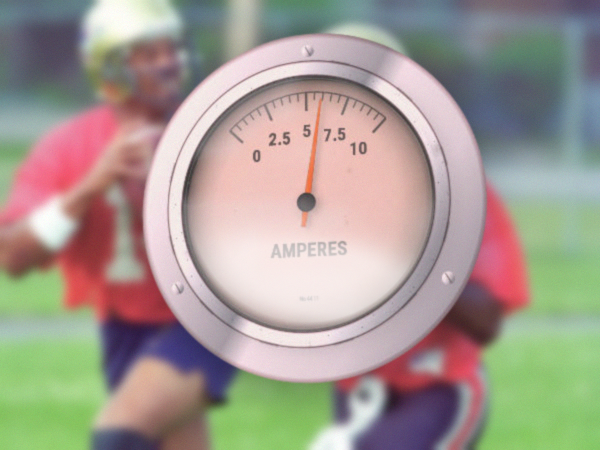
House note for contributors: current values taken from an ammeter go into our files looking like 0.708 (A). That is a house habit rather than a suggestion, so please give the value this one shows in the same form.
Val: 6 (A)
